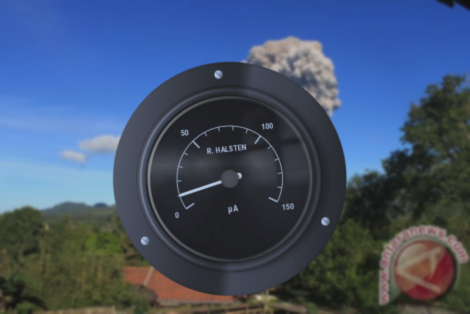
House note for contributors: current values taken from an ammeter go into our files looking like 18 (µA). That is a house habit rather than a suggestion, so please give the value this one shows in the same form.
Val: 10 (µA)
